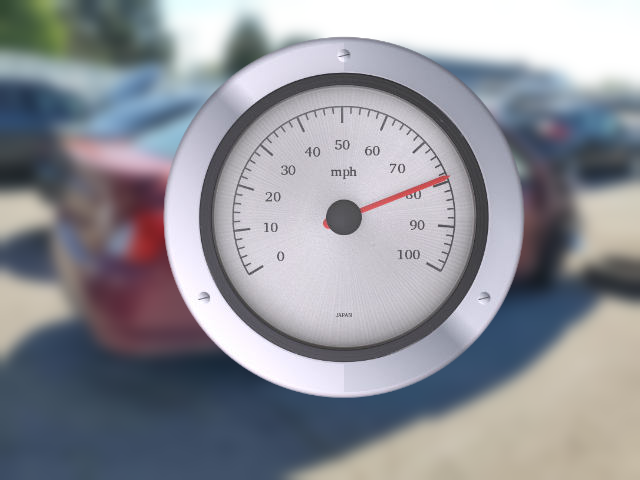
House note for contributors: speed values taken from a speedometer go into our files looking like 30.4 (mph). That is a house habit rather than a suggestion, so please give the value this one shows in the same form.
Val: 79 (mph)
